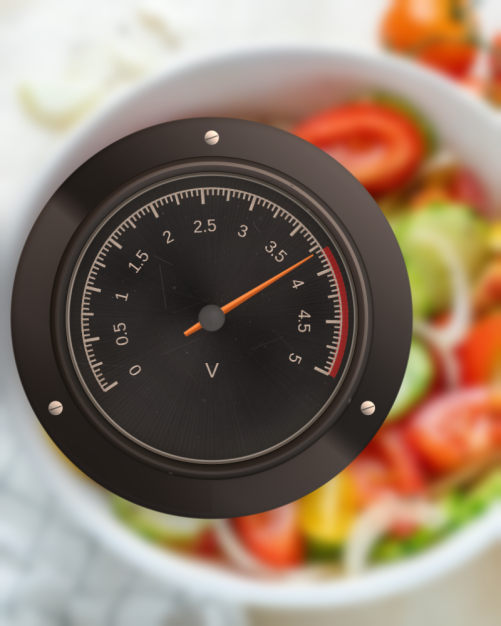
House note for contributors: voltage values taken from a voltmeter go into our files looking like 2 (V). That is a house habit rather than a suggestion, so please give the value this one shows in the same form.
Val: 3.8 (V)
